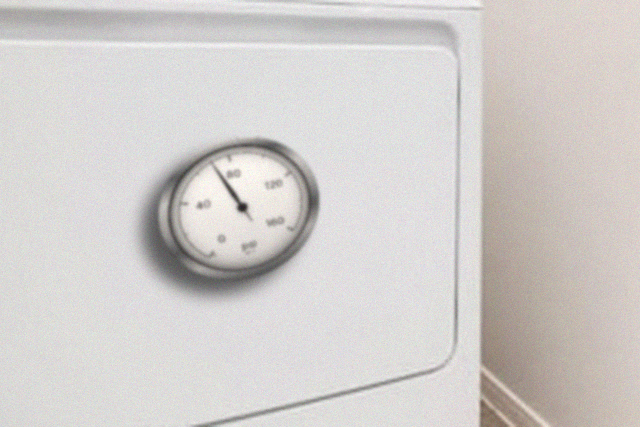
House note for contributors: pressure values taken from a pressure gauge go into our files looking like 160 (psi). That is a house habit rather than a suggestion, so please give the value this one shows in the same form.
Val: 70 (psi)
